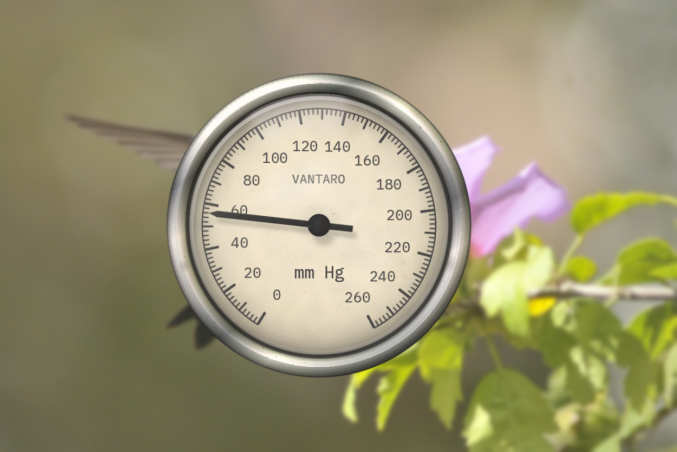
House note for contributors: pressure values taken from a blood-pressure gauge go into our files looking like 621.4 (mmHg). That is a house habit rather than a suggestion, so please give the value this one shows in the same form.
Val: 56 (mmHg)
